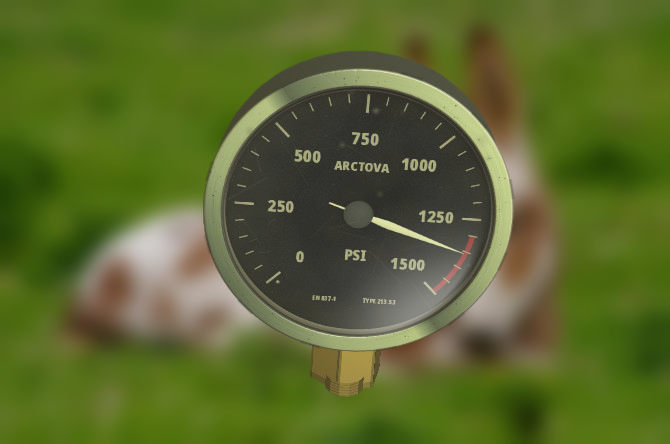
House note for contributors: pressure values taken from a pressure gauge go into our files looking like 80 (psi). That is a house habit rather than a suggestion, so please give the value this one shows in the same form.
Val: 1350 (psi)
